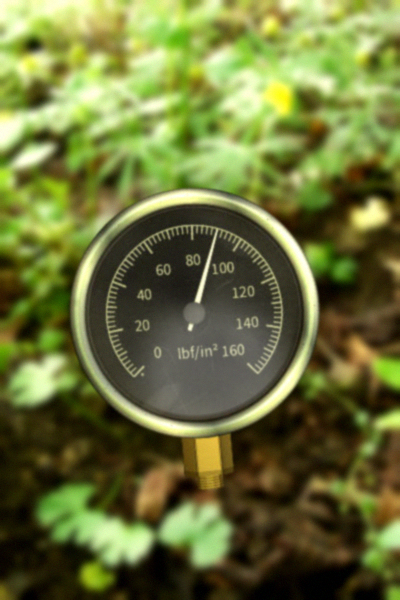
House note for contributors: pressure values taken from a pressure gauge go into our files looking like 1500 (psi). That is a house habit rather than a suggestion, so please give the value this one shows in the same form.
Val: 90 (psi)
